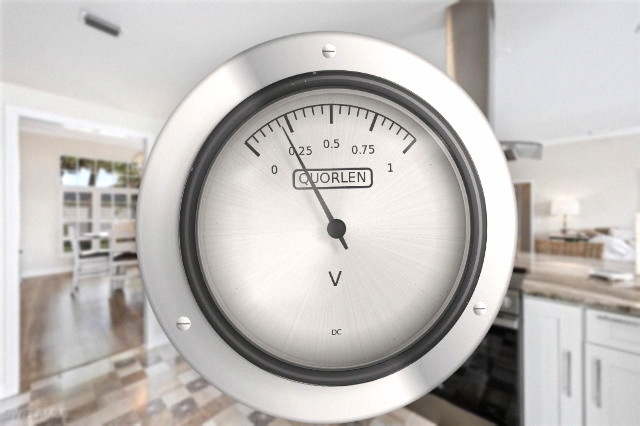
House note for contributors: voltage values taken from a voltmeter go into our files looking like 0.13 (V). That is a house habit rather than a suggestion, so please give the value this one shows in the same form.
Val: 0.2 (V)
